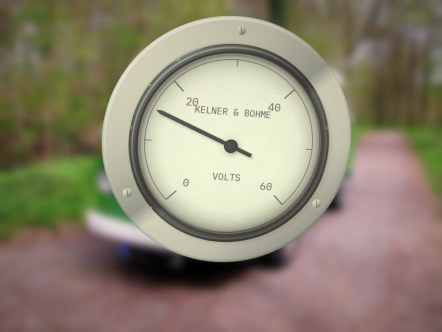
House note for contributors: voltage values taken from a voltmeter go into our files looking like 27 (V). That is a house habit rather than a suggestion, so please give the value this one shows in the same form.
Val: 15 (V)
